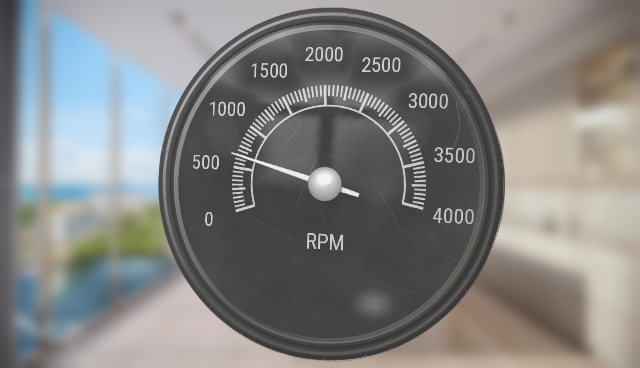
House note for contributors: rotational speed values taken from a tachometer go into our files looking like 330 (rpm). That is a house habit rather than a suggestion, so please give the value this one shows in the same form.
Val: 650 (rpm)
